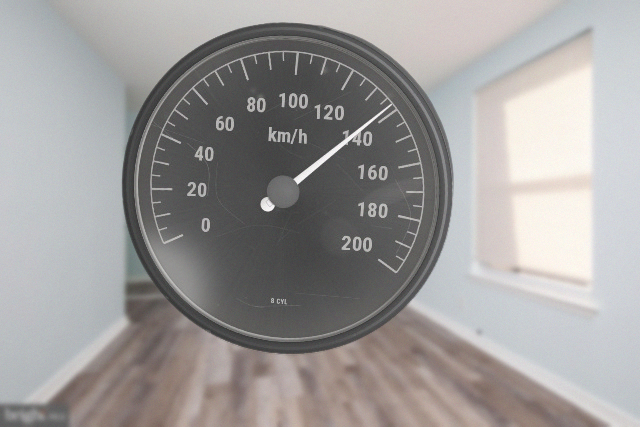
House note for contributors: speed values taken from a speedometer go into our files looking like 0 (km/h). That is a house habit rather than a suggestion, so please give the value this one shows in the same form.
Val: 137.5 (km/h)
